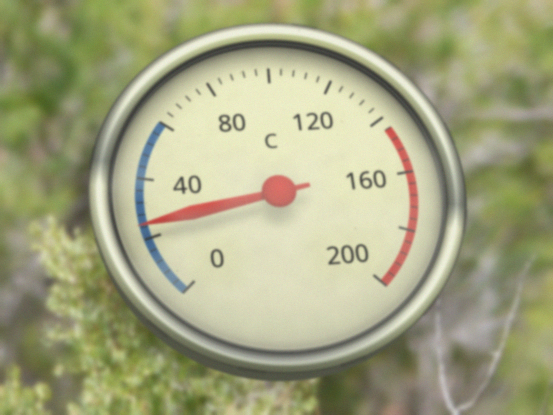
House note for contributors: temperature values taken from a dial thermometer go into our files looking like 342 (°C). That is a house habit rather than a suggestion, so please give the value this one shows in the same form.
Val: 24 (°C)
